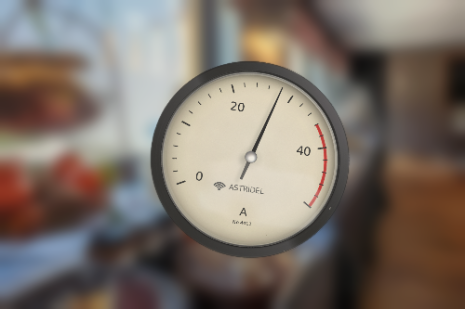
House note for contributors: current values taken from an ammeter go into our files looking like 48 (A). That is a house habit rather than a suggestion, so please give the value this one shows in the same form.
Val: 28 (A)
